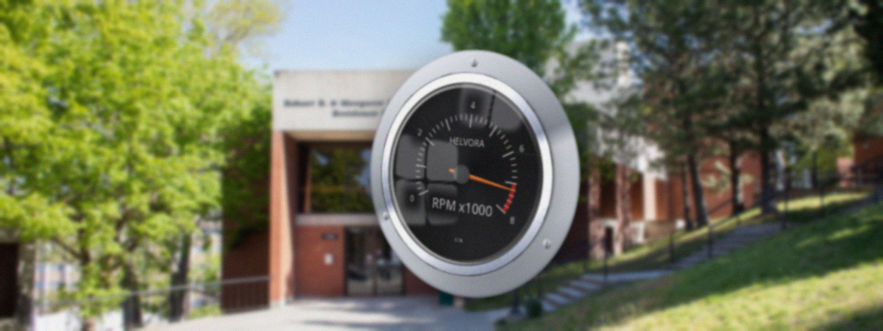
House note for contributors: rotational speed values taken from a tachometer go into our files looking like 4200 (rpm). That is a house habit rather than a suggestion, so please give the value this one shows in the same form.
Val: 7200 (rpm)
